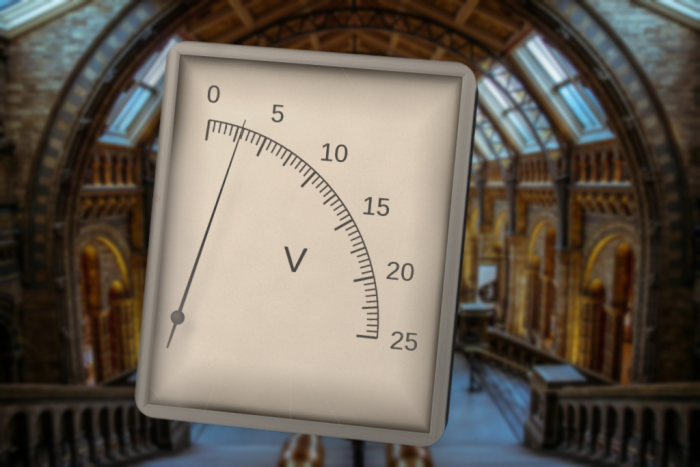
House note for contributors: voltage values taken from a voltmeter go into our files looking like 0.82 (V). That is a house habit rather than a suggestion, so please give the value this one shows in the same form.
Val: 3 (V)
